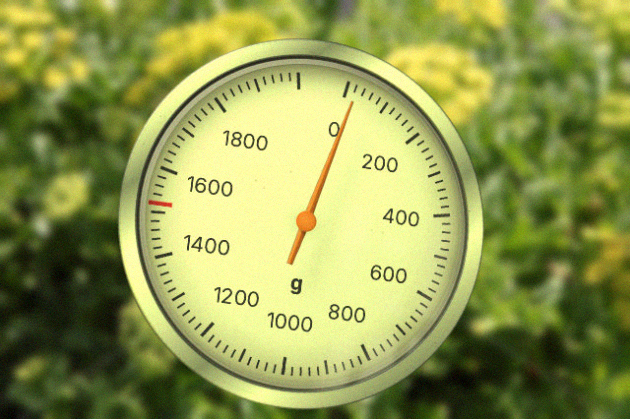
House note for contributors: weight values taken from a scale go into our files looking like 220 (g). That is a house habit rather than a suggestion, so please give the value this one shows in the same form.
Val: 20 (g)
